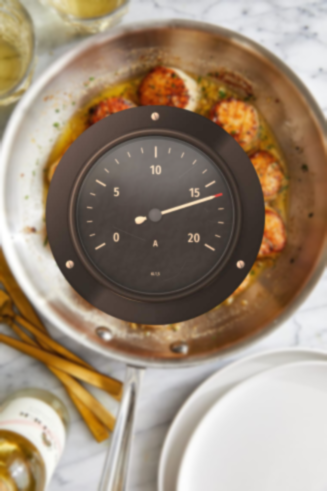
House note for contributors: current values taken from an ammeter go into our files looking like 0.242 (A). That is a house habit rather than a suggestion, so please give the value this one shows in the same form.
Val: 16 (A)
